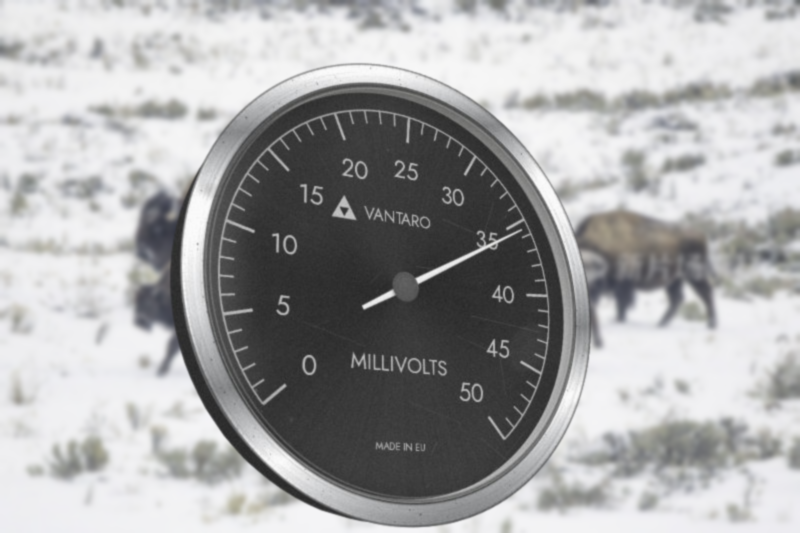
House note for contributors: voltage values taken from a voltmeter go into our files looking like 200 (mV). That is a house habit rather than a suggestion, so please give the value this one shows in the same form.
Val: 35.5 (mV)
